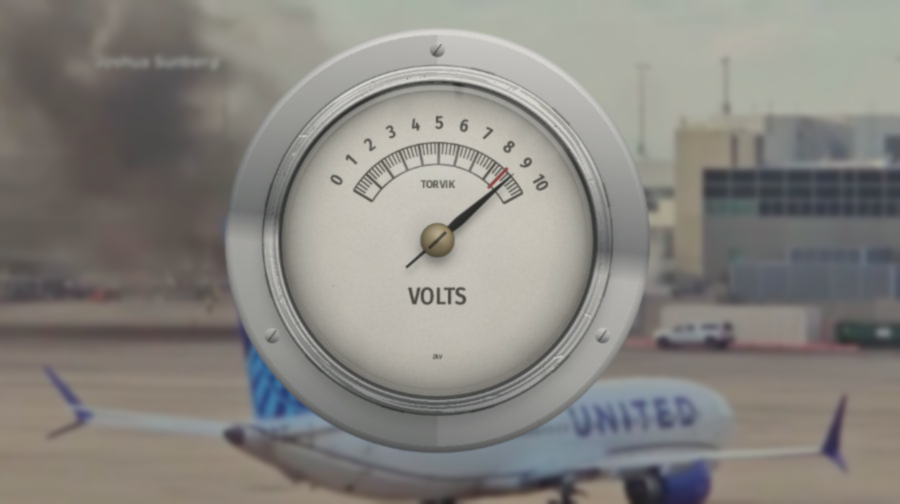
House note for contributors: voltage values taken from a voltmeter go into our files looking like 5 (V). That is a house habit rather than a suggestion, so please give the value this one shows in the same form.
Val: 9 (V)
